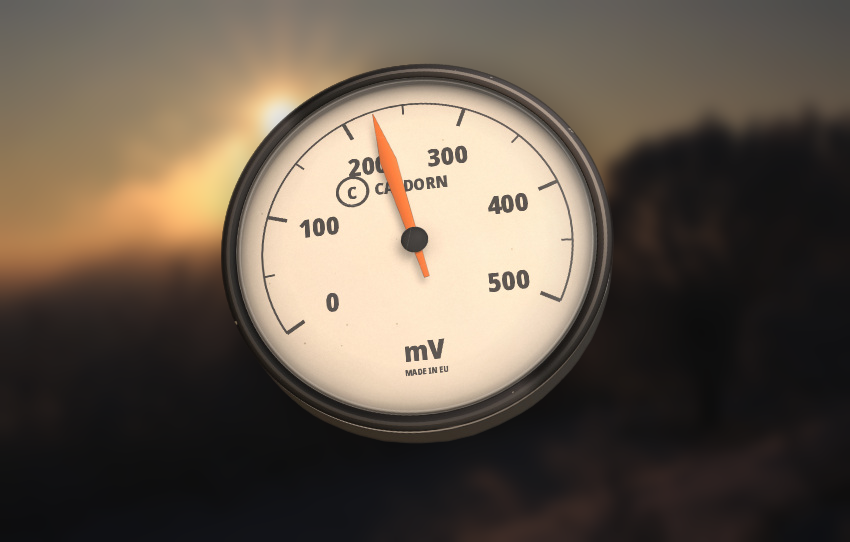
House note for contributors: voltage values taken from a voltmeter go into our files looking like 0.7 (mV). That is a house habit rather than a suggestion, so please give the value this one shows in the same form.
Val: 225 (mV)
